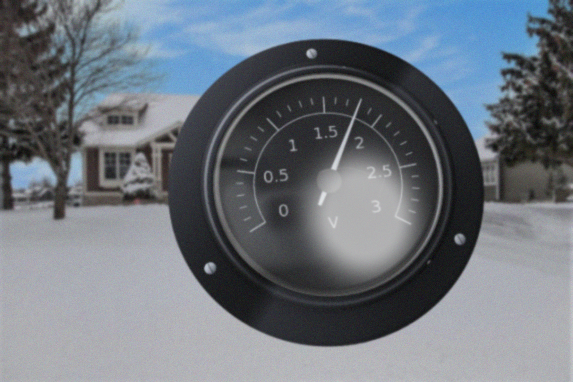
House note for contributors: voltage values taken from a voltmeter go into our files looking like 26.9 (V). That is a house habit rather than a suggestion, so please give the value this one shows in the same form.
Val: 1.8 (V)
